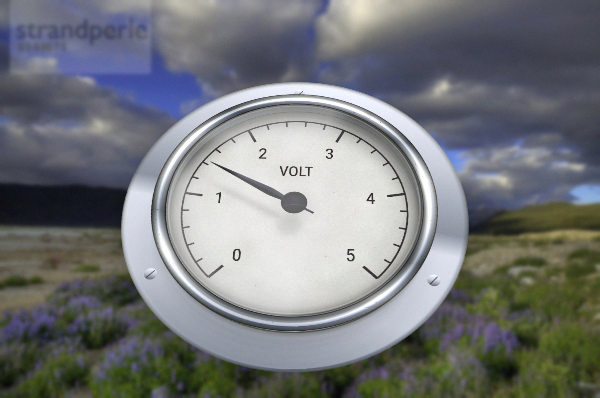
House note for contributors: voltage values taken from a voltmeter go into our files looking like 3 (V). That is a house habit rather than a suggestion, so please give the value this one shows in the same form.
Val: 1.4 (V)
